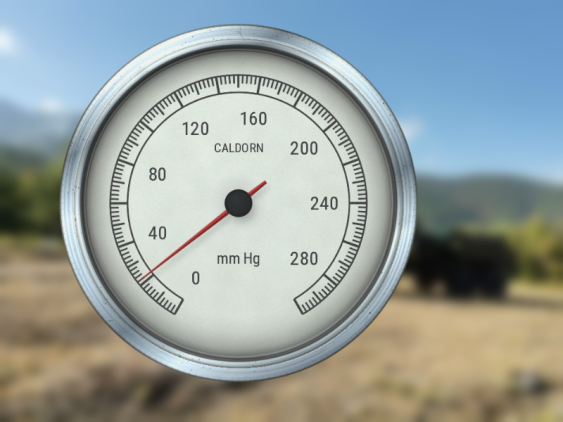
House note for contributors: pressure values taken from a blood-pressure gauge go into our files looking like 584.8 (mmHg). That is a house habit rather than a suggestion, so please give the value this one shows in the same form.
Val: 22 (mmHg)
